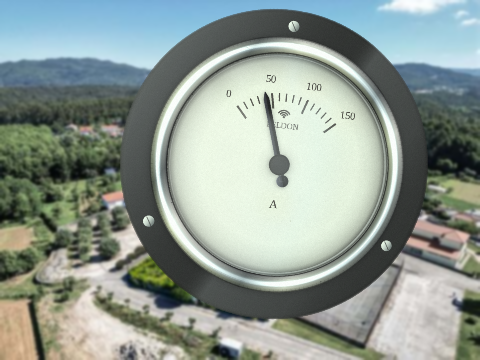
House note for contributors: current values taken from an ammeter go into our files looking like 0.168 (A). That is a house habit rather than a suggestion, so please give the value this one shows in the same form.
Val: 40 (A)
